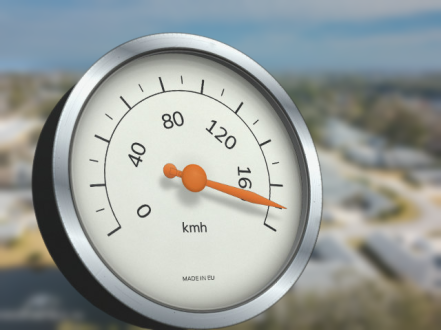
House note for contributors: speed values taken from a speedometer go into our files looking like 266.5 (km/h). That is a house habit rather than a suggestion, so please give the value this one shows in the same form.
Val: 170 (km/h)
